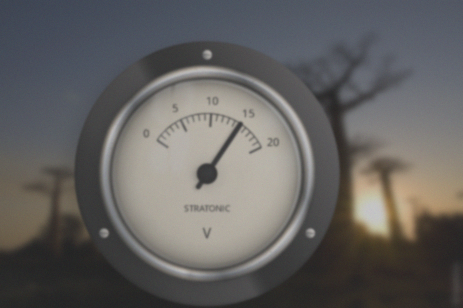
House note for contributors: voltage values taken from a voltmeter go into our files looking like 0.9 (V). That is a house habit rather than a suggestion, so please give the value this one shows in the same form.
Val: 15 (V)
